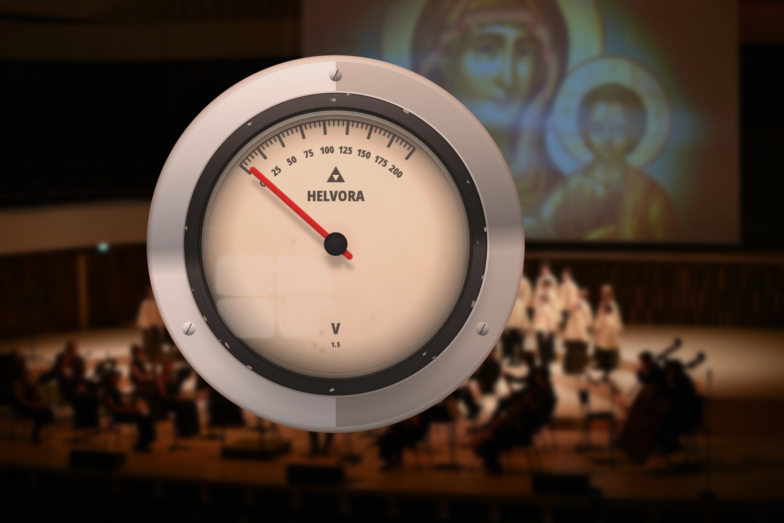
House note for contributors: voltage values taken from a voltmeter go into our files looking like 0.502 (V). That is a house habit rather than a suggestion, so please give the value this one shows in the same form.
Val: 5 (V)
